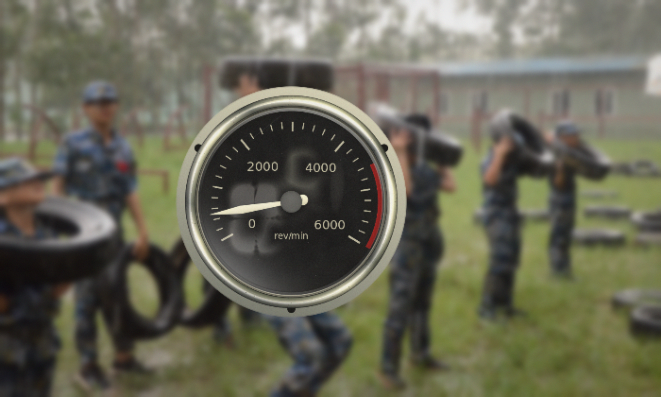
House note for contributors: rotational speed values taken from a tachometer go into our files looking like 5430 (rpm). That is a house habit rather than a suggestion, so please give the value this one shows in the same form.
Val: 500 (rpm)
